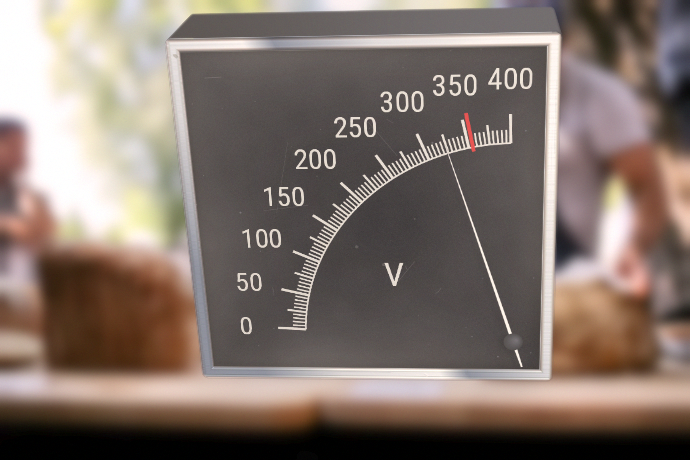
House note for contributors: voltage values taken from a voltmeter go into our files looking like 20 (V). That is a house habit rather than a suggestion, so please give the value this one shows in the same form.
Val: 325 (V)
